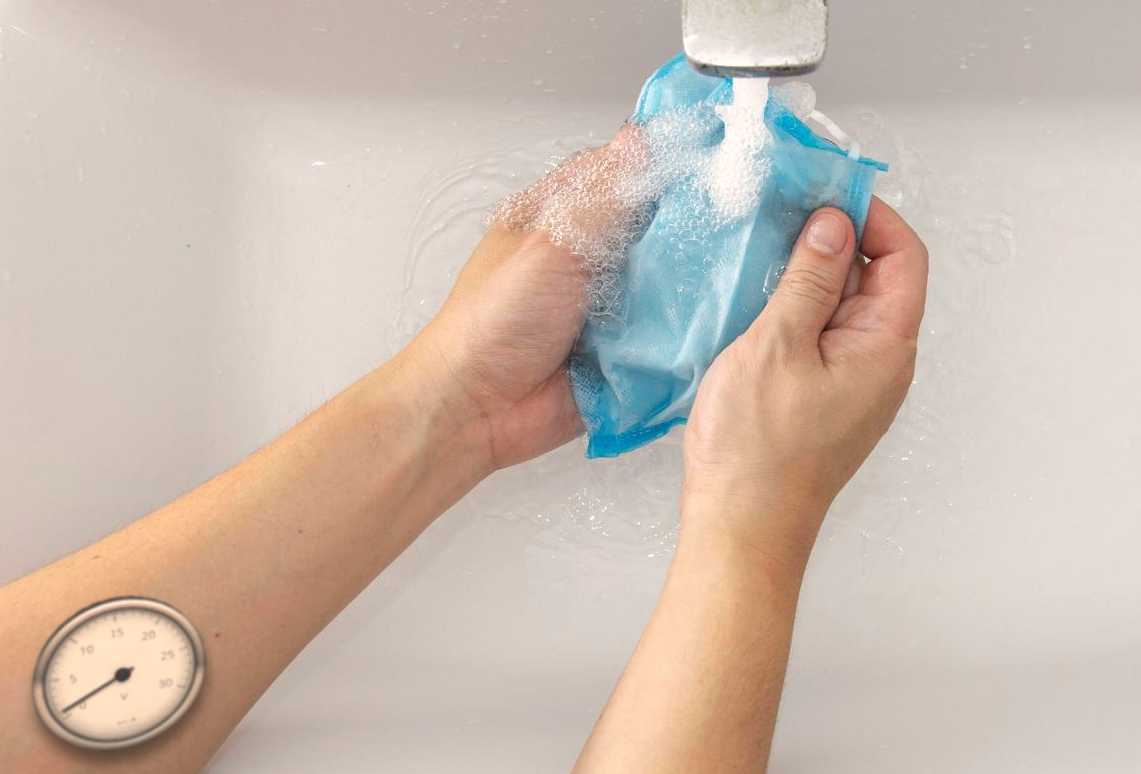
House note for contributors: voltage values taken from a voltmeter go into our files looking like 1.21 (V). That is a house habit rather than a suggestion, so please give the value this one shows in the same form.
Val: 1 (V)
